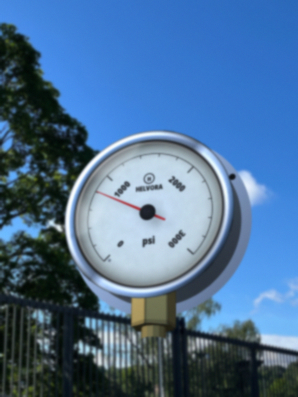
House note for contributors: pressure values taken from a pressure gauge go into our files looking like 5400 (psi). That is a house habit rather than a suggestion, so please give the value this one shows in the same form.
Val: 800 (psi)
